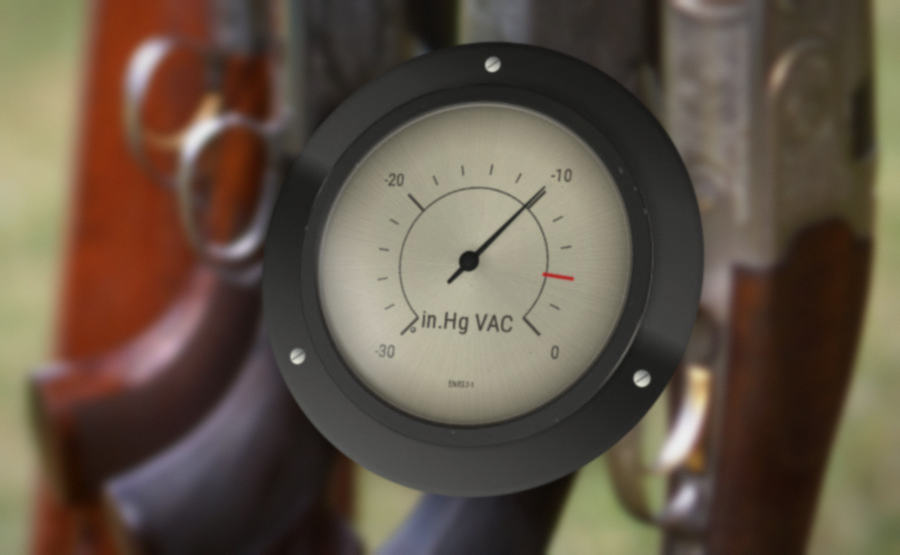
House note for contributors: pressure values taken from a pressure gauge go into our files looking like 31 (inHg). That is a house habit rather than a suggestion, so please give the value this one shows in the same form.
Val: -10 (inHg)
